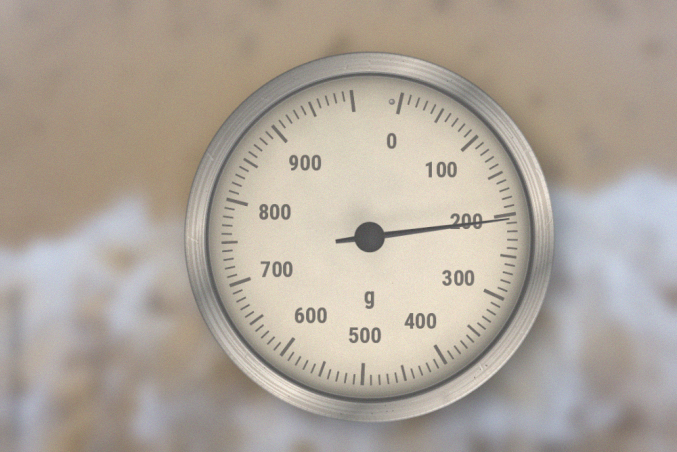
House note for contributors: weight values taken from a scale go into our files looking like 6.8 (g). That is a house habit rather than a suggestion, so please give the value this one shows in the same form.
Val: 205 (g)
